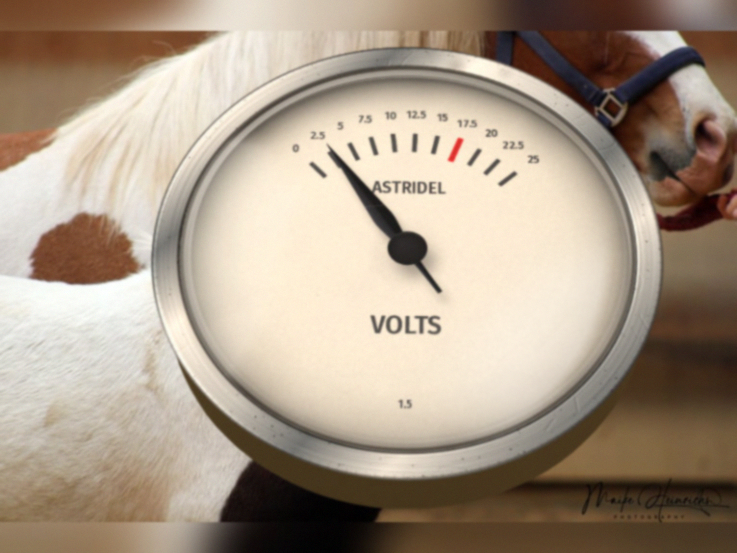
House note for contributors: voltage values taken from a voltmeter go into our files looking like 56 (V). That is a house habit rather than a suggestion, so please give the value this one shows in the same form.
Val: 2.5 (V)
